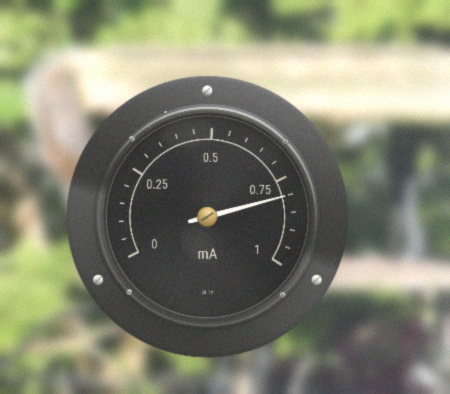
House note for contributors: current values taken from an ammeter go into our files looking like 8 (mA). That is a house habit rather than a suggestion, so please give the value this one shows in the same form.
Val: 0.8 (mA)
